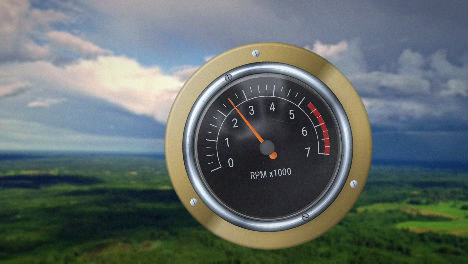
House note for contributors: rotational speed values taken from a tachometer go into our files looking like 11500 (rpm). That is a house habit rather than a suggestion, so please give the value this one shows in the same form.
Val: 2500 (rpm)
